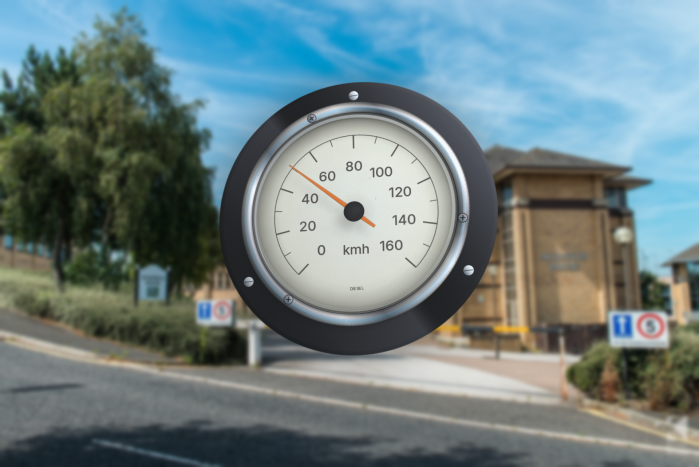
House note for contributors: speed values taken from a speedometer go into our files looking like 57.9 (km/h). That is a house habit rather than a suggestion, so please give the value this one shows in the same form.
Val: 50 (km/h)
